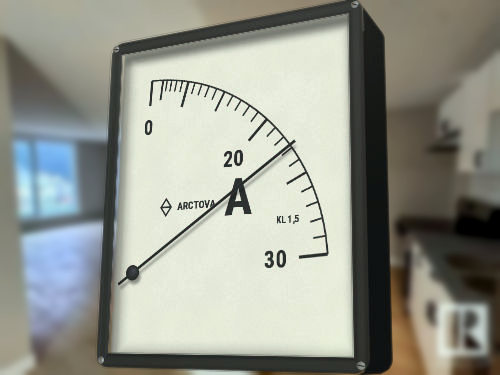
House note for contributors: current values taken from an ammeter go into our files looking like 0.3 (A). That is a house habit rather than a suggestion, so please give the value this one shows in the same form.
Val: 23 (A)
